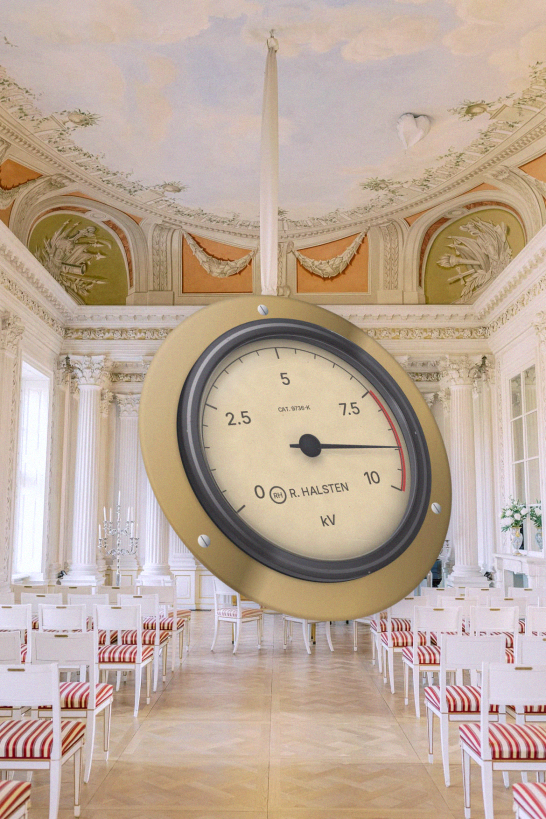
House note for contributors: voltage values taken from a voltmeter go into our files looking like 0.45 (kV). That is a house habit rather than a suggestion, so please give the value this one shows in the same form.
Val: 9 (kV)
